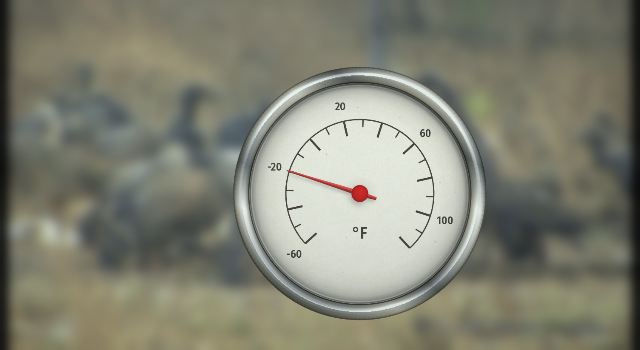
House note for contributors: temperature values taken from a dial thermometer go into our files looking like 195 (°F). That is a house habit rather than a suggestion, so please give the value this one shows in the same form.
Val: -20 (°F)
